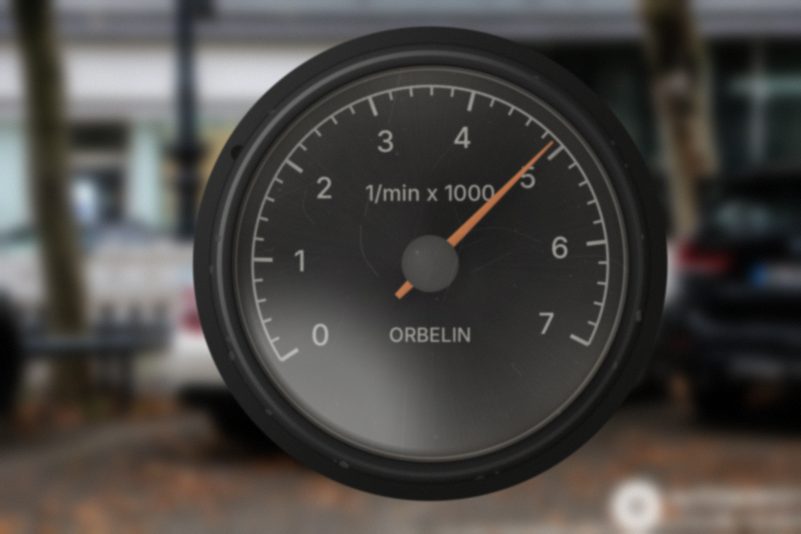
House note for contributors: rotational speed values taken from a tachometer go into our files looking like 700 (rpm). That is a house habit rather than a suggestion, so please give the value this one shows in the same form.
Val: 4900 (rpm)
